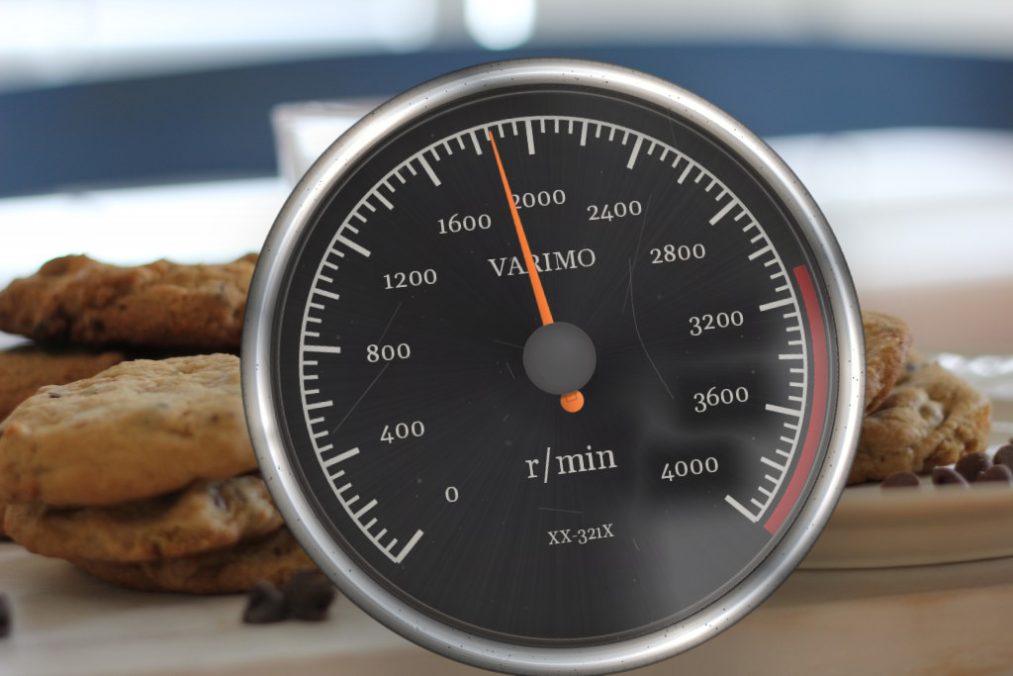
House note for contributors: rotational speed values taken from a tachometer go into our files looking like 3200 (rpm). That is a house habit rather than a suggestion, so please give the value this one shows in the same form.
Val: 1850 (rpm)
